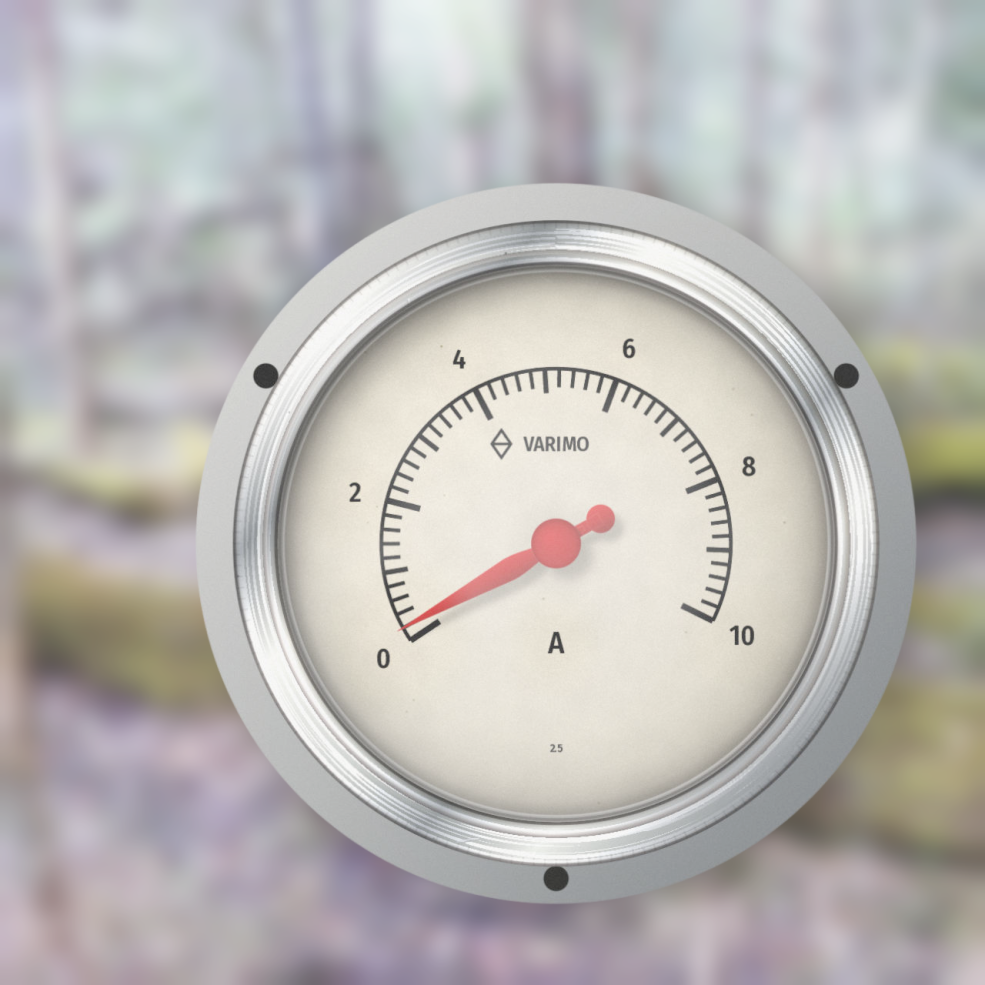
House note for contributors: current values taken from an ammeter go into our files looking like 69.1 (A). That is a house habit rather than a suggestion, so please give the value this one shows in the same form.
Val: 0.2 (A)
